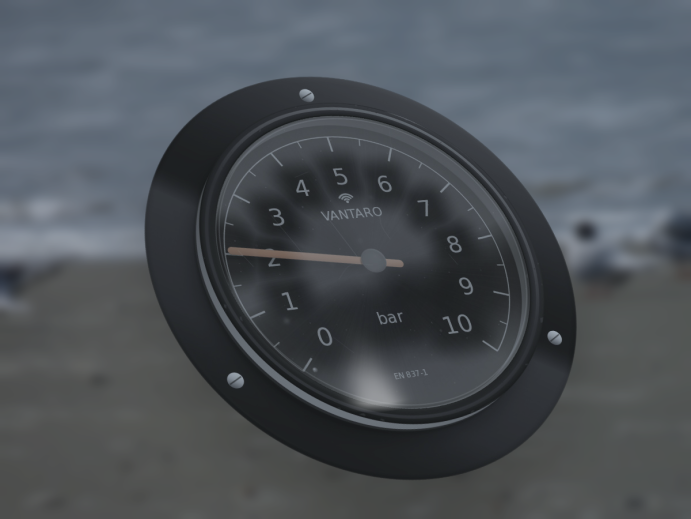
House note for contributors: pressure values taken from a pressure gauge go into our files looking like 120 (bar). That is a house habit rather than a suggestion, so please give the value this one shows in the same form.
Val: 2 (bar)
